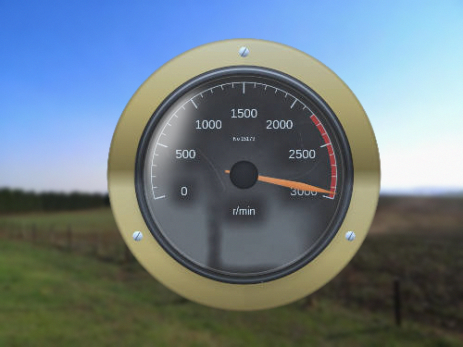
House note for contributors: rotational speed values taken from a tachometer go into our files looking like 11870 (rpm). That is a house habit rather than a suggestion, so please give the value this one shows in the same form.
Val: 2950 (rpm)
